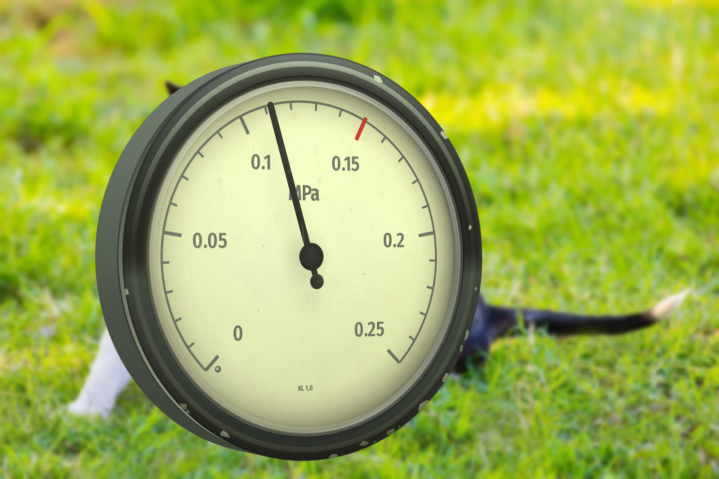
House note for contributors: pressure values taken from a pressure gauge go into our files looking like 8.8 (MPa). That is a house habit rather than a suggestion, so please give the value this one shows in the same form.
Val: 0.11 (MPa)
